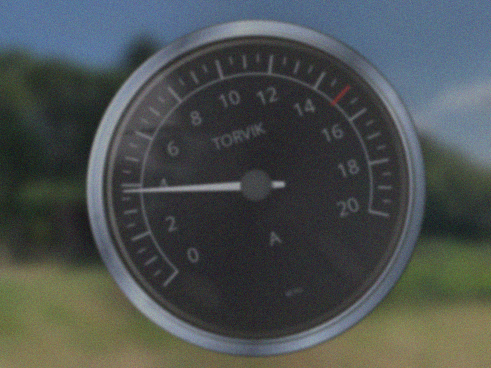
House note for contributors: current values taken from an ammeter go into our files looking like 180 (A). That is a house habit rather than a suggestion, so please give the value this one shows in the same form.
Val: 3.75 (A)
